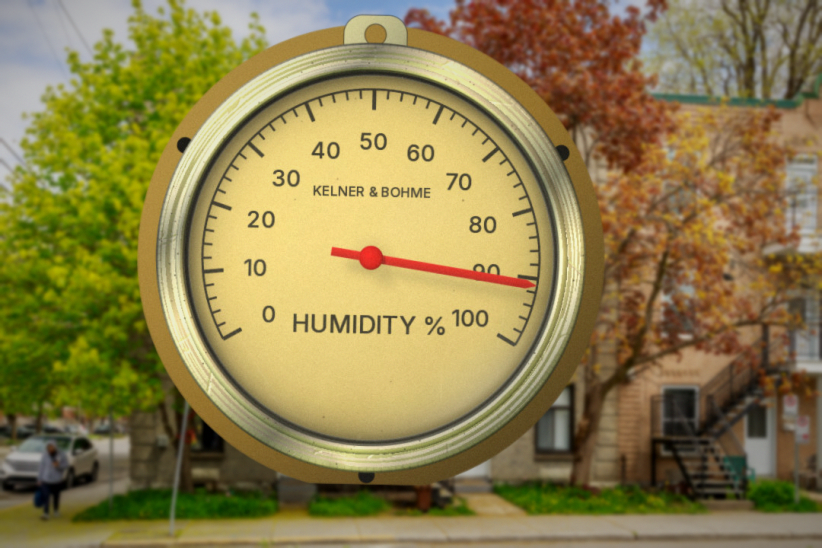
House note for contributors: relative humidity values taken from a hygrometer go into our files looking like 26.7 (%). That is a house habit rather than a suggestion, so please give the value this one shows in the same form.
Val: 91 (%)
